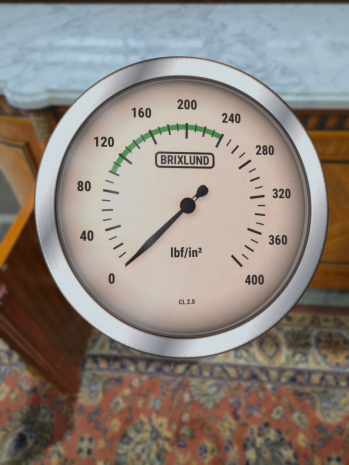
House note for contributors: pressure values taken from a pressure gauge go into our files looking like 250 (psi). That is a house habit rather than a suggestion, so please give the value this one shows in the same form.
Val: 0 (psi)
